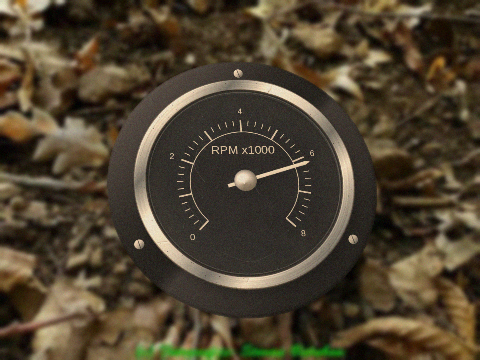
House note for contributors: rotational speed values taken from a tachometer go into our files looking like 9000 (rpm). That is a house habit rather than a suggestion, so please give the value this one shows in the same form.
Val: 6200 (rpm)
